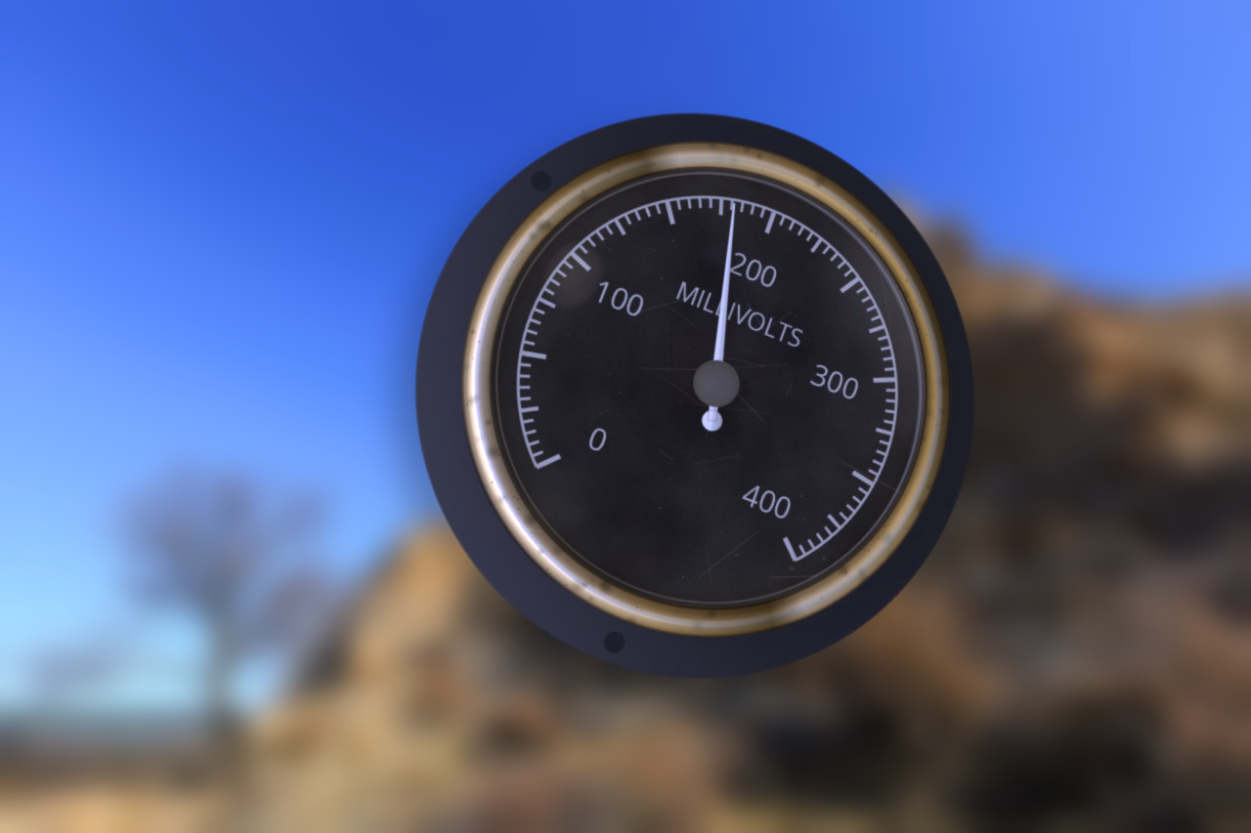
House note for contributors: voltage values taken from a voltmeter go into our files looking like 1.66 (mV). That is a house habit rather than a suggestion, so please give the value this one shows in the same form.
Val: 180 (mV)
